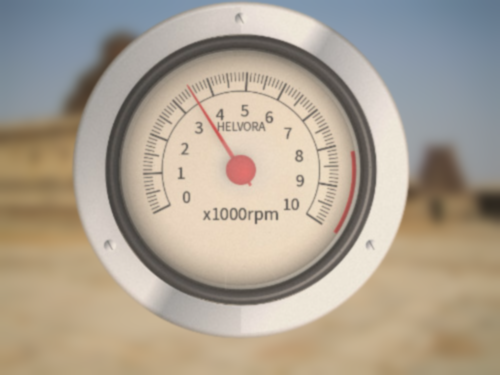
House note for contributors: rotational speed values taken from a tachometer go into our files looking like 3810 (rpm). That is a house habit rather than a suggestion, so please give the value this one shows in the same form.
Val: 3500 (rpm)
